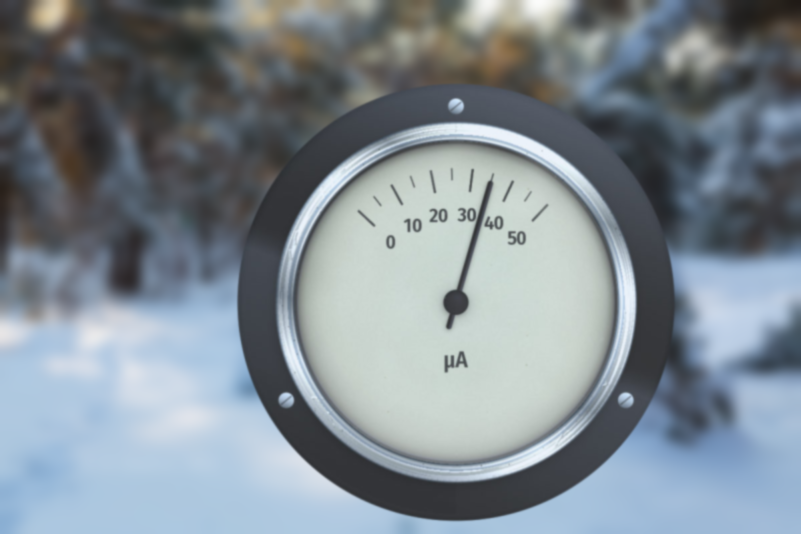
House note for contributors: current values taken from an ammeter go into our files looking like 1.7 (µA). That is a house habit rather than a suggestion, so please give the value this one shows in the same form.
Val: 35 (µA)
